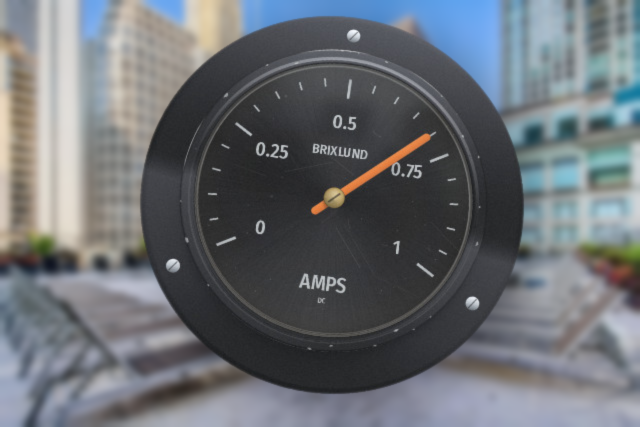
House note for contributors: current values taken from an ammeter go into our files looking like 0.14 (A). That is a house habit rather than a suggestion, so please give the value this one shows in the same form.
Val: 0.7 (A)
